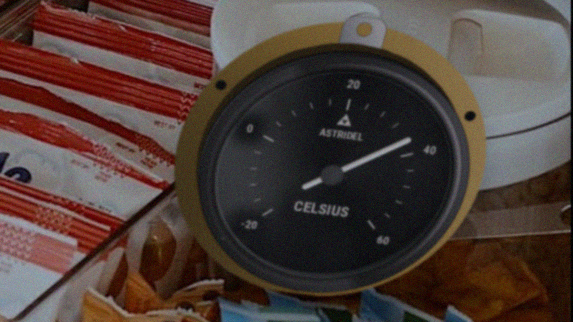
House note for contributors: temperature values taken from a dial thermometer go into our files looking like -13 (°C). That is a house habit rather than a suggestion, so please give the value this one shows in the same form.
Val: 36 (°C)
